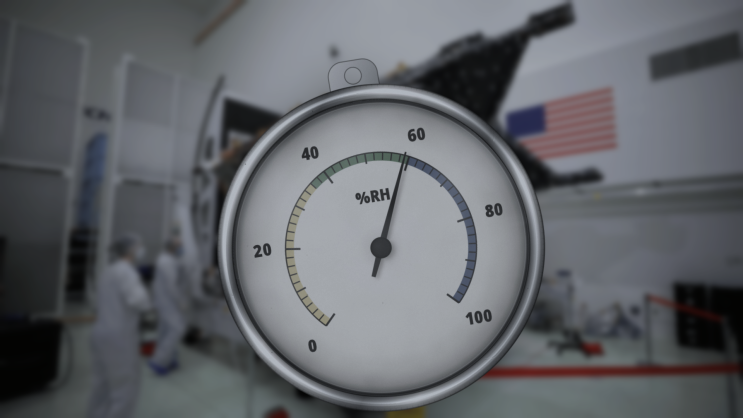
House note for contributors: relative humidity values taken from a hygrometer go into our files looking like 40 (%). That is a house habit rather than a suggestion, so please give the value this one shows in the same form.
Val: 59 (%)
